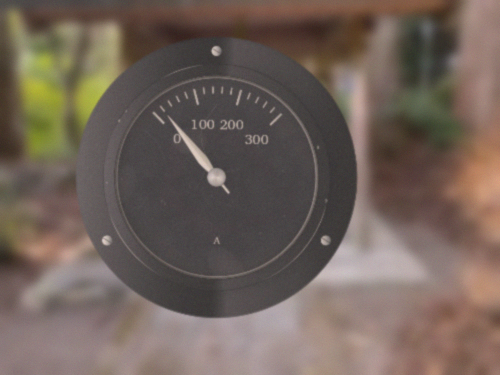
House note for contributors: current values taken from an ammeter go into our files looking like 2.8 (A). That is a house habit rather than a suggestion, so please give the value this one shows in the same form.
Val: 20 (A)
